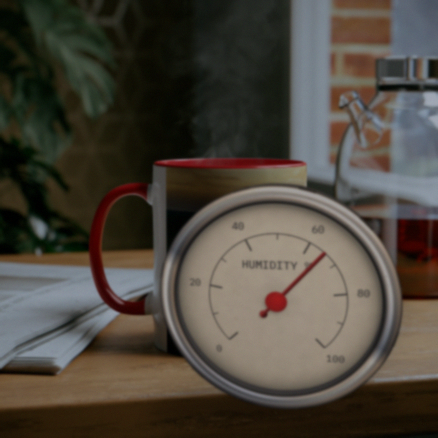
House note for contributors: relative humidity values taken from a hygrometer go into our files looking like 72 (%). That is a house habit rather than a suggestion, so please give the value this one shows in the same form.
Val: 65 (%)
